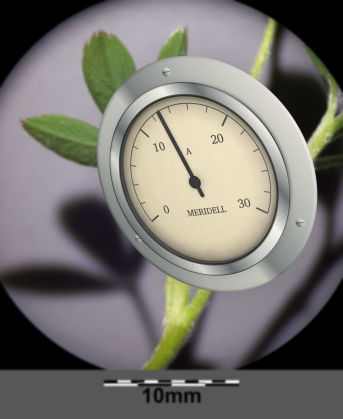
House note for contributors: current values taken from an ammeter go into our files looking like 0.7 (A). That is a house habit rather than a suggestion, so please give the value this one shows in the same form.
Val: 13 (A)
